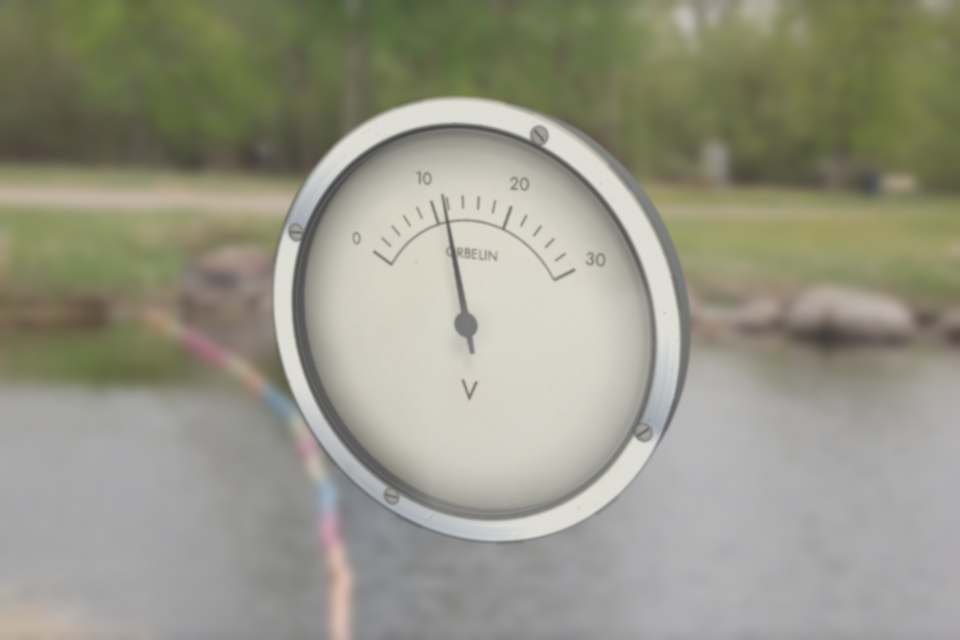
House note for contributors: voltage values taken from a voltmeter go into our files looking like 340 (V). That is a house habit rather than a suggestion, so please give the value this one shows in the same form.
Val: 12 (V)
